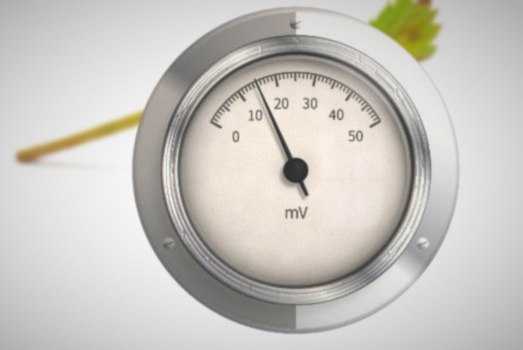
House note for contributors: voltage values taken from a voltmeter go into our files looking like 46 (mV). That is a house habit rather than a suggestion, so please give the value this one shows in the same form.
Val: 15 (mV)
